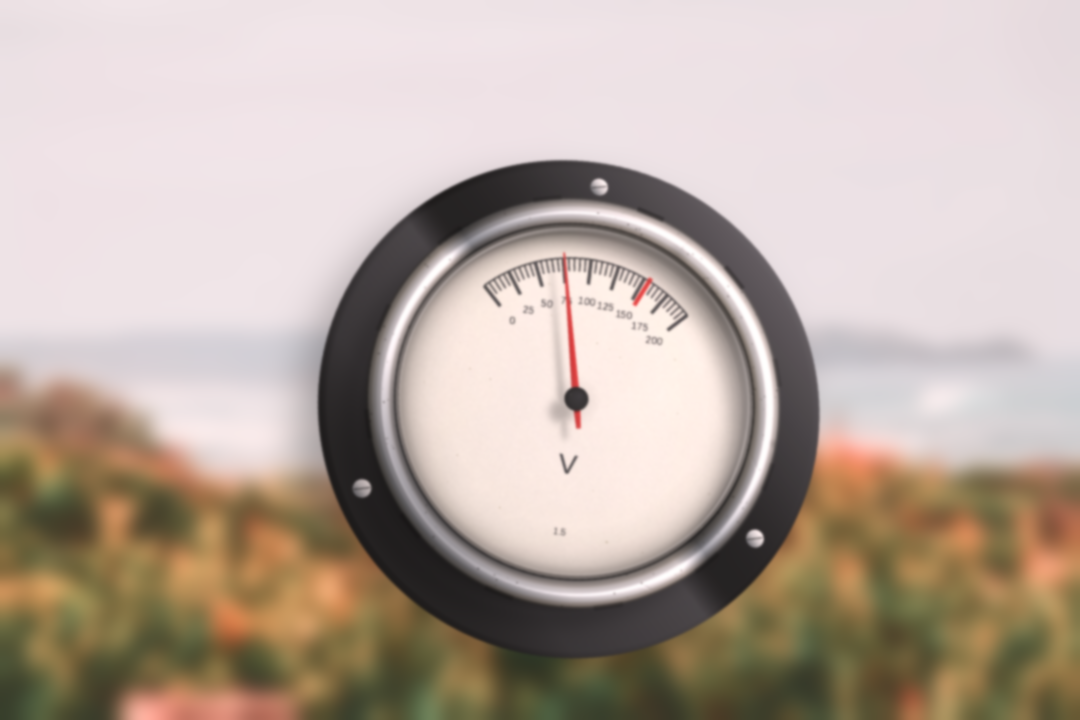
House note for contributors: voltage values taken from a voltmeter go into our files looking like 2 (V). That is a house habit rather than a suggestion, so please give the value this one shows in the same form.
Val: 75 (V)
